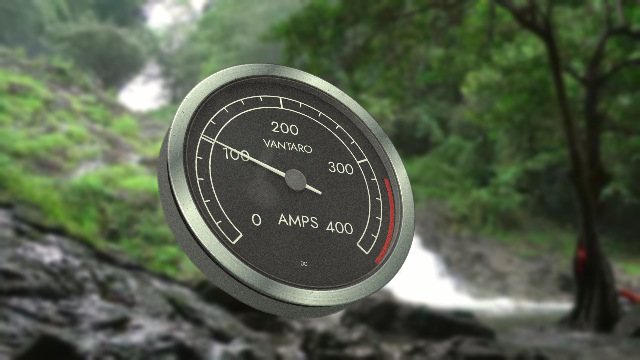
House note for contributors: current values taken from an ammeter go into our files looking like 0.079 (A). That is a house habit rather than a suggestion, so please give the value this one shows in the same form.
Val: 100 (A)
